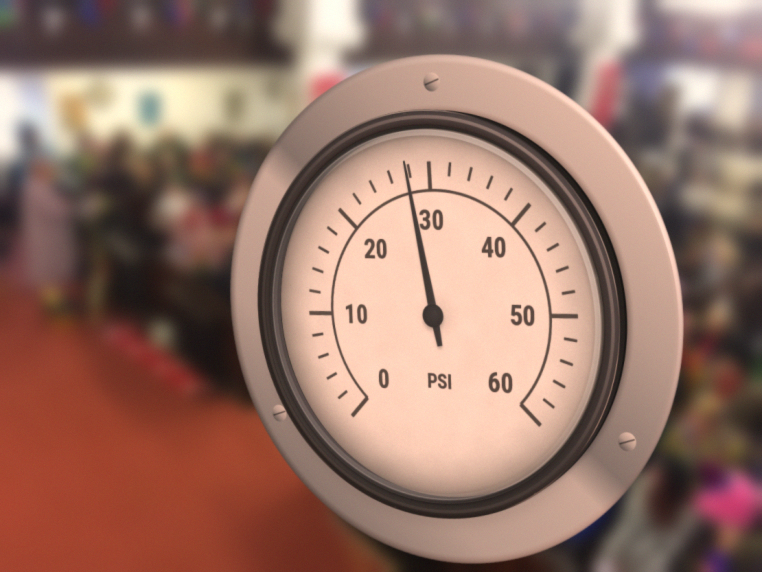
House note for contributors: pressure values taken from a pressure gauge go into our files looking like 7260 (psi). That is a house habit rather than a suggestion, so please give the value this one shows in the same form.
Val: 28 (psi)
